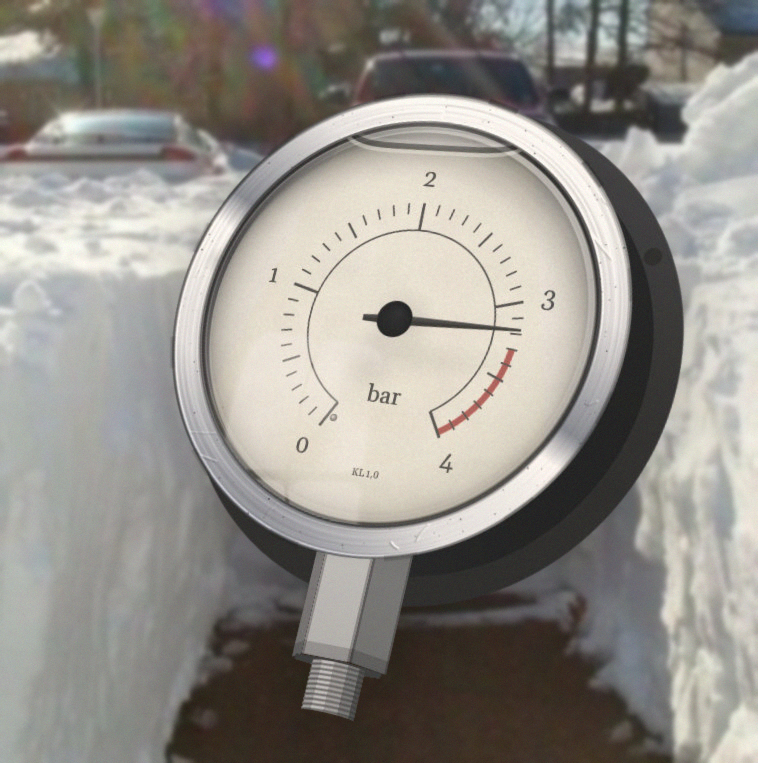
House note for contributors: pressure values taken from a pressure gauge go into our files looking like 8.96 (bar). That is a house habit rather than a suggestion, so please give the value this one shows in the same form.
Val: 3.2 (bar)
